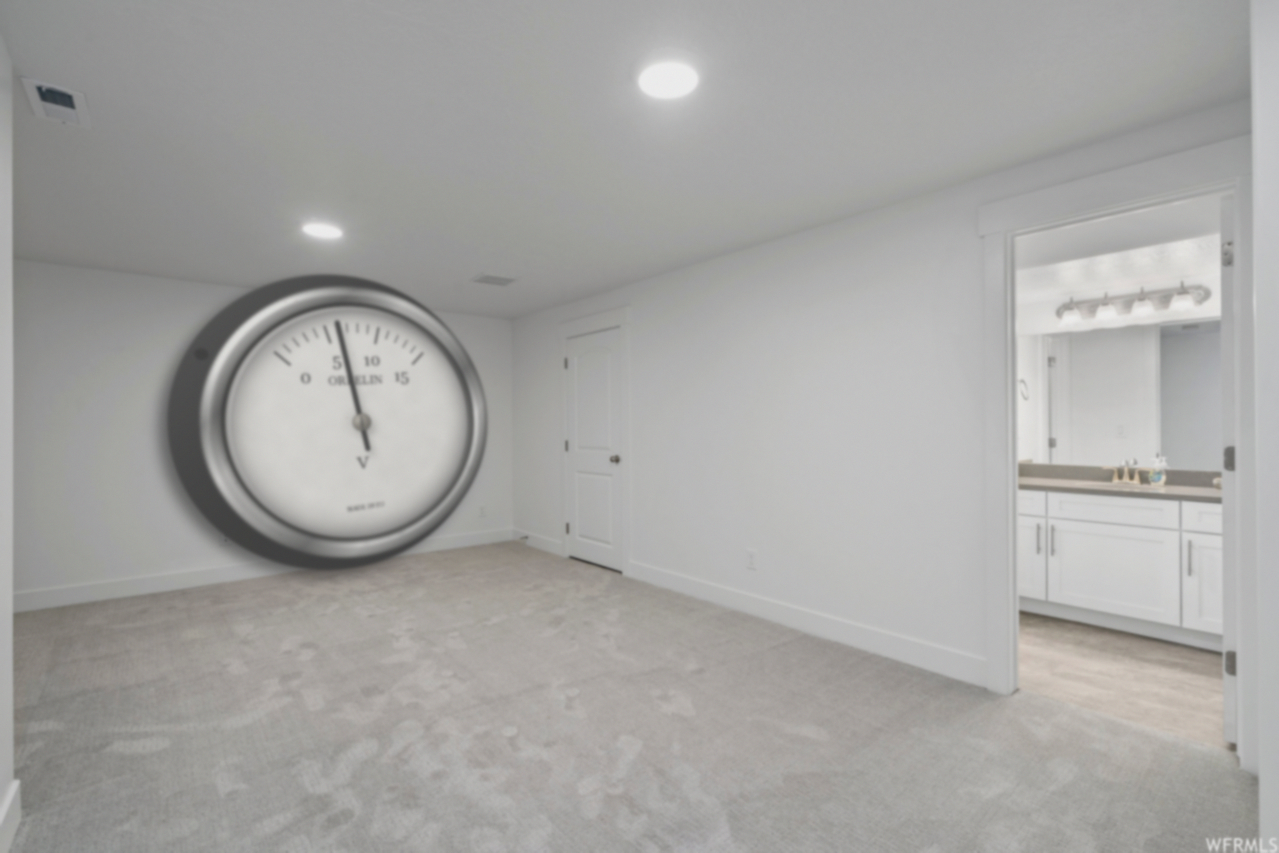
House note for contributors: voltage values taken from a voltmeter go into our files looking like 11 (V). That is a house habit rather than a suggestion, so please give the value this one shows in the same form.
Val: 6 (V)
